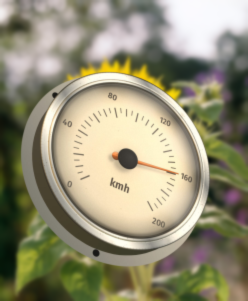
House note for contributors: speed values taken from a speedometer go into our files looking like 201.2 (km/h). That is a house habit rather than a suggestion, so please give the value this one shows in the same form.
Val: 160 (km/h)
